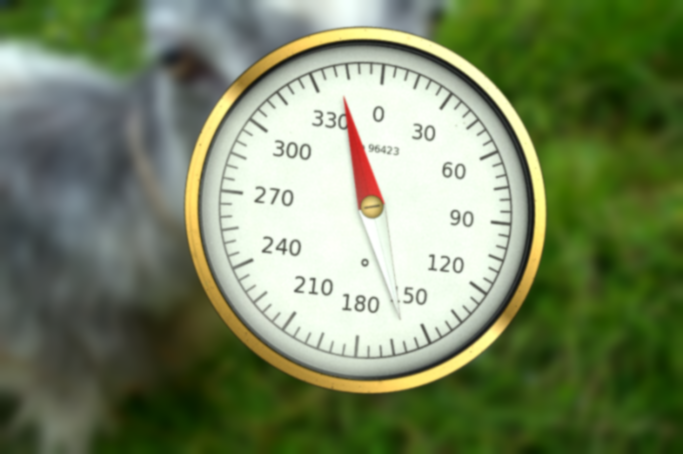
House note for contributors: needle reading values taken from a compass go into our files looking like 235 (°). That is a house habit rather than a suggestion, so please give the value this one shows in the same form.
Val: 340 (°)
